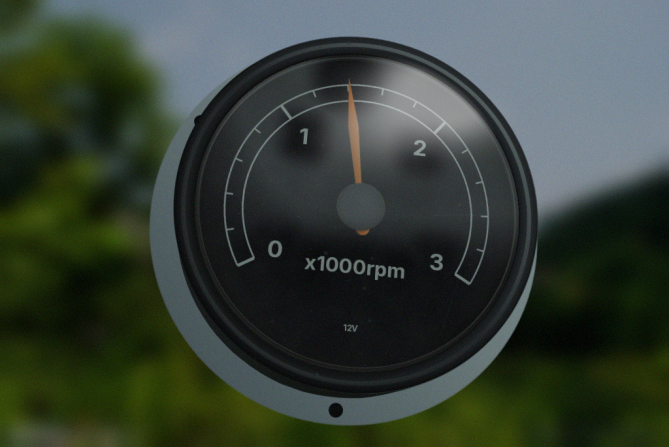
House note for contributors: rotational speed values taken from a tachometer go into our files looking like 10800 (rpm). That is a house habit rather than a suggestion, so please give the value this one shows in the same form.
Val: 1400 (rpm)
